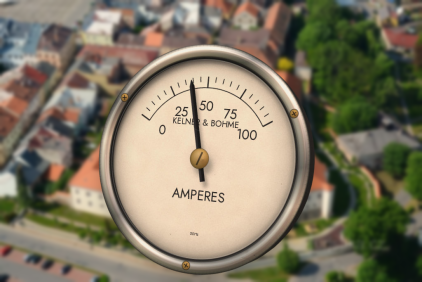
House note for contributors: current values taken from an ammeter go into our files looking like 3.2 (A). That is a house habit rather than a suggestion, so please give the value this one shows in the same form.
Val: 40 (A)
